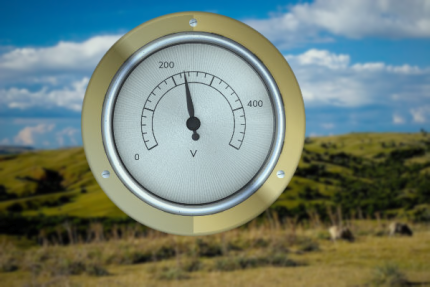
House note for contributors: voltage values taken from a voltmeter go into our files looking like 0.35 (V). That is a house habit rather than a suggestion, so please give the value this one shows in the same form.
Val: 230 (V)
